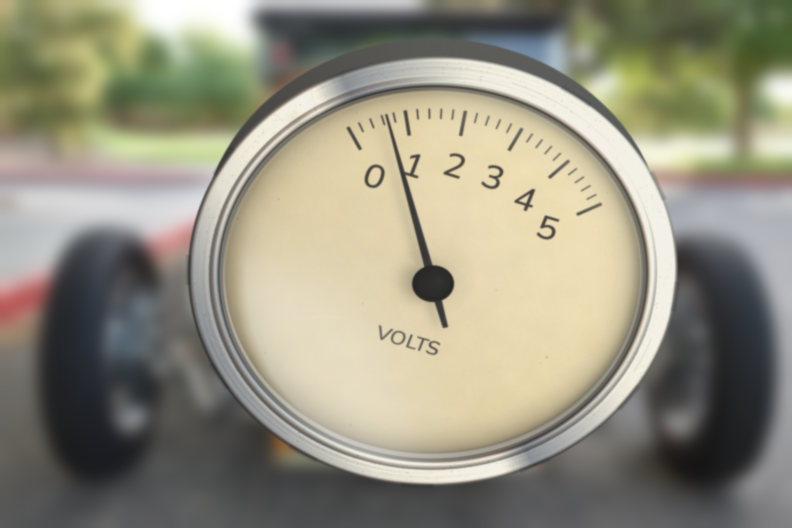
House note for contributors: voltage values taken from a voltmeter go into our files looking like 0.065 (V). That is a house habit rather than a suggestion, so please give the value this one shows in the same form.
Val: 0.7 (V)
